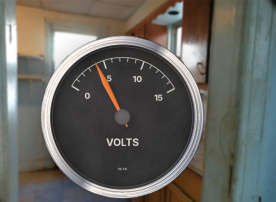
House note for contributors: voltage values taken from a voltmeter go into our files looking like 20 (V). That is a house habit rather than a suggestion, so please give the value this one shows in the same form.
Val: 4 (V)
